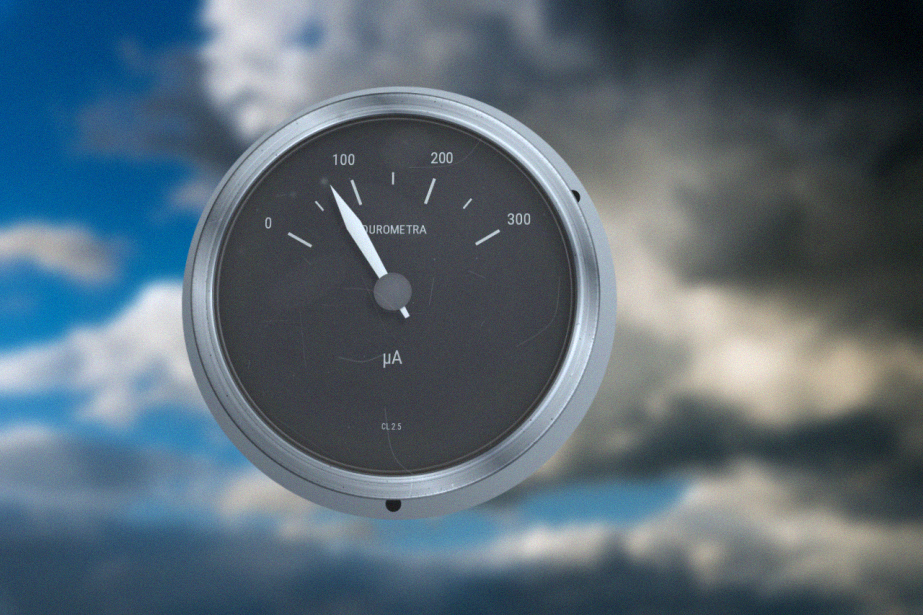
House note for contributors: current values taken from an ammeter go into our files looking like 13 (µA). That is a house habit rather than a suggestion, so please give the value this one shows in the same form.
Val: 75 (µA)
